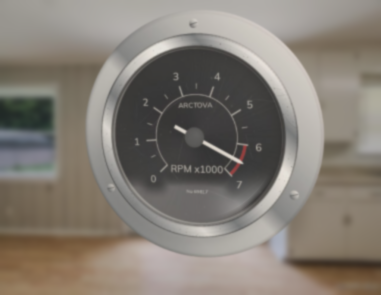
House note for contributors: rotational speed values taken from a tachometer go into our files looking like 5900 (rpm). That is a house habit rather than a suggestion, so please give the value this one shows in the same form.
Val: 6500 (rpm)
